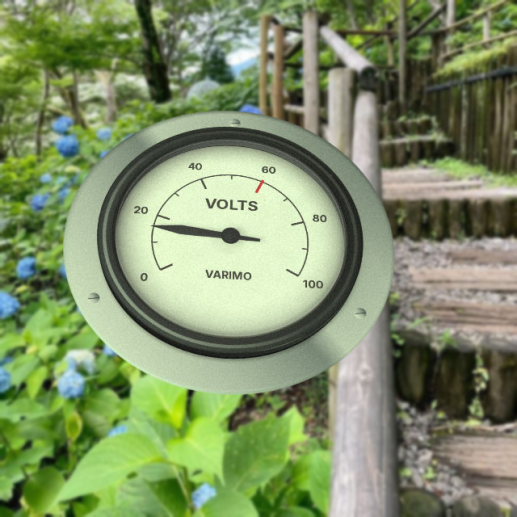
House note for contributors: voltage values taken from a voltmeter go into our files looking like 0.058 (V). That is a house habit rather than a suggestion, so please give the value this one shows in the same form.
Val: 15 (V)
